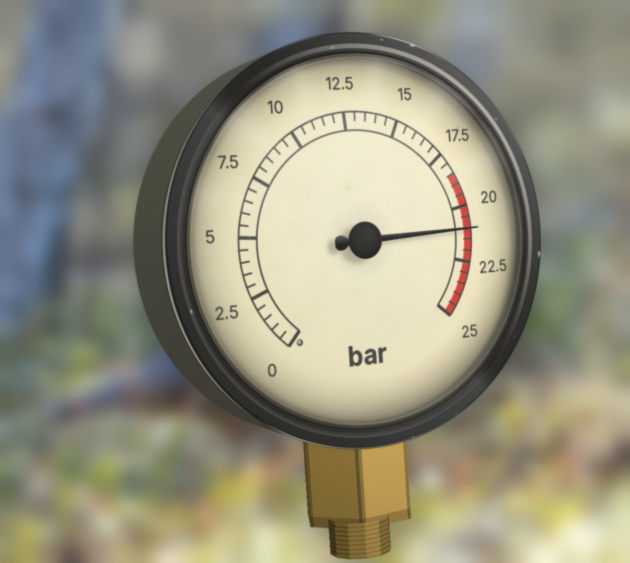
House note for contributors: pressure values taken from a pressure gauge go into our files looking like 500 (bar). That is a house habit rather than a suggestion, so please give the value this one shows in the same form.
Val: 21 (bar)
